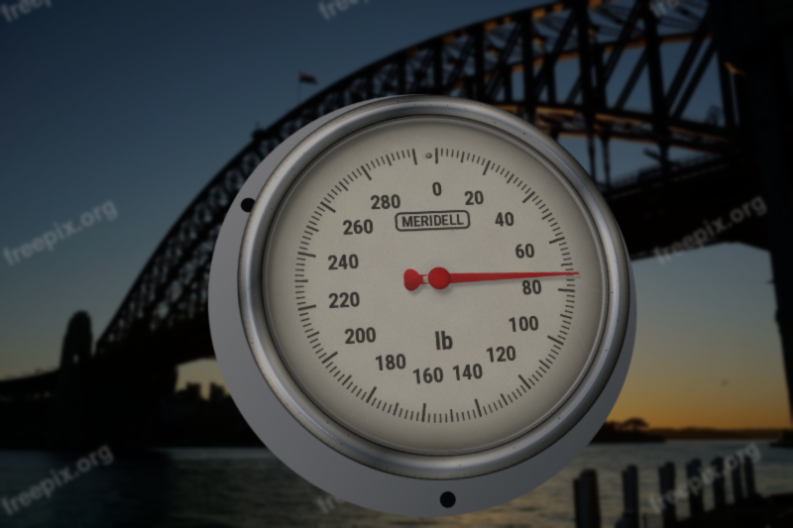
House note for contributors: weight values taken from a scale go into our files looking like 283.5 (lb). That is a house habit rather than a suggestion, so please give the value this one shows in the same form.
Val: 74 (lb)
